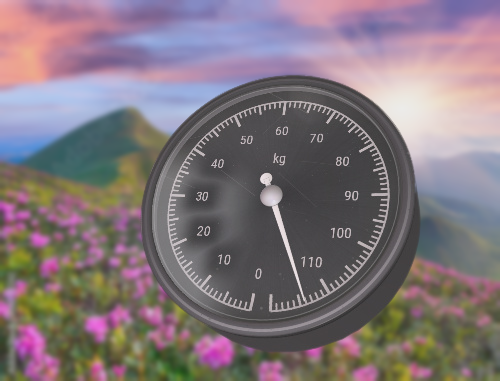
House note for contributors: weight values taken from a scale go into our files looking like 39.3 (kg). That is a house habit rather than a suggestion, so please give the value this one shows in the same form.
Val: 114 (kg)
